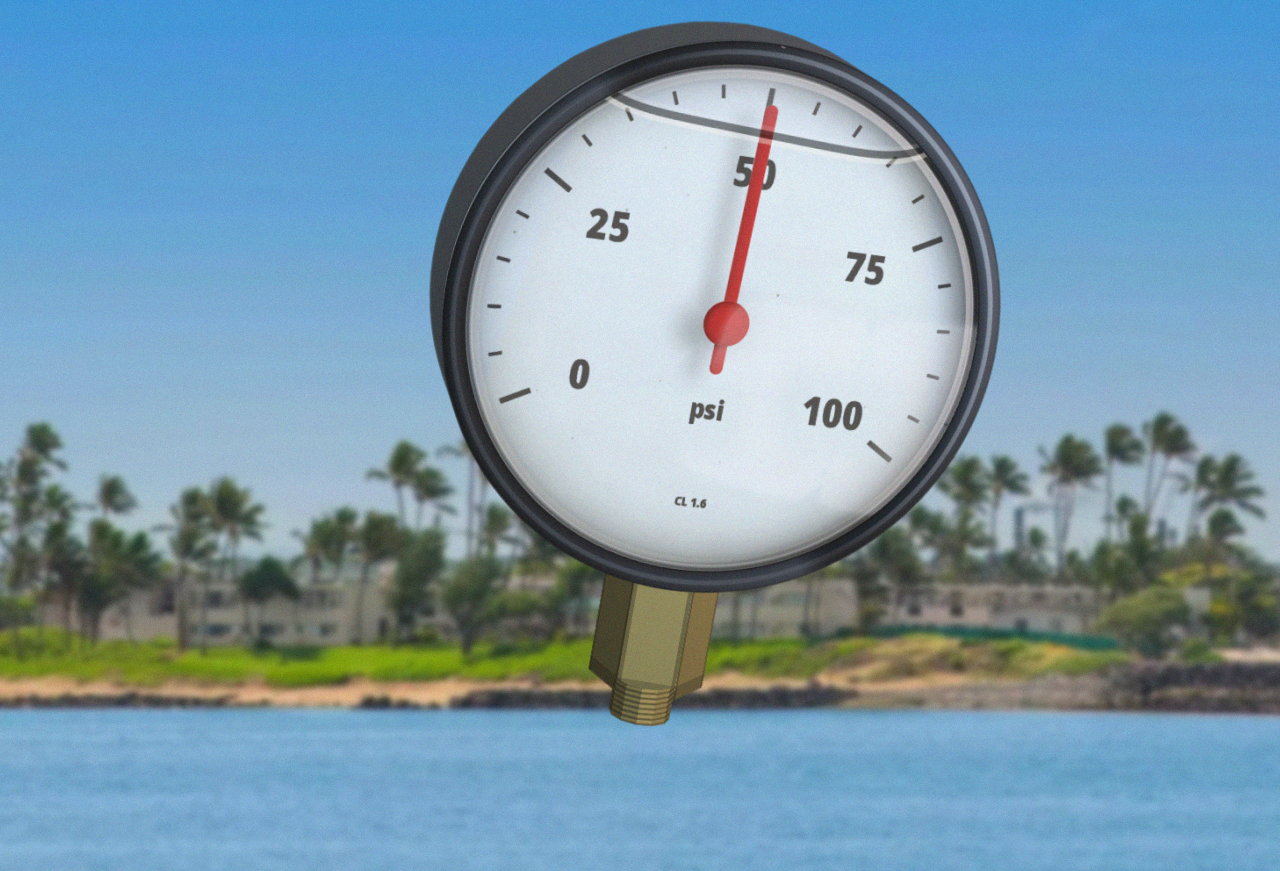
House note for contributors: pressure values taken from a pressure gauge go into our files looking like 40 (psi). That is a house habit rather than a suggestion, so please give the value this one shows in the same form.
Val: 50 (psi)
